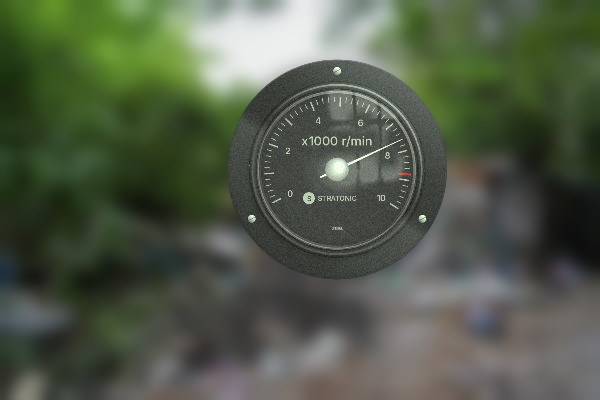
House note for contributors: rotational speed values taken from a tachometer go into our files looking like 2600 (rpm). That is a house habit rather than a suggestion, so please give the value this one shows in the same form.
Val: 7600 (rpm)
